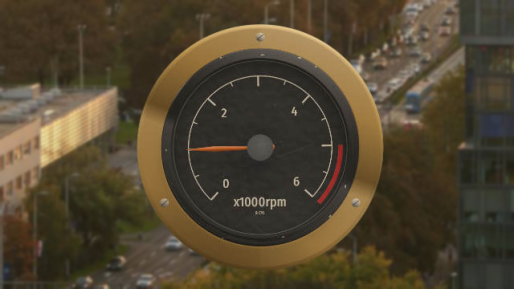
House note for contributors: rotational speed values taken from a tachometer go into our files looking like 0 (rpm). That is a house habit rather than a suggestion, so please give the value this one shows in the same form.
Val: 1000 (rpm)
